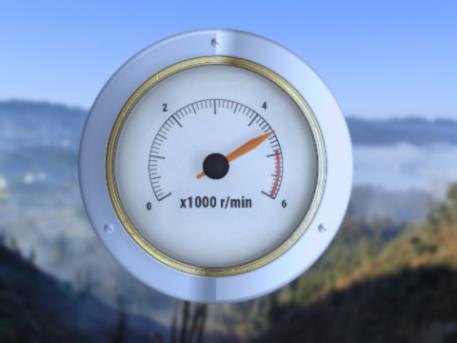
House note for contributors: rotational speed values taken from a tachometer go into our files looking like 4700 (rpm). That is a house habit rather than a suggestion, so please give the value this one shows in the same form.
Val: 4500 (rpm)
